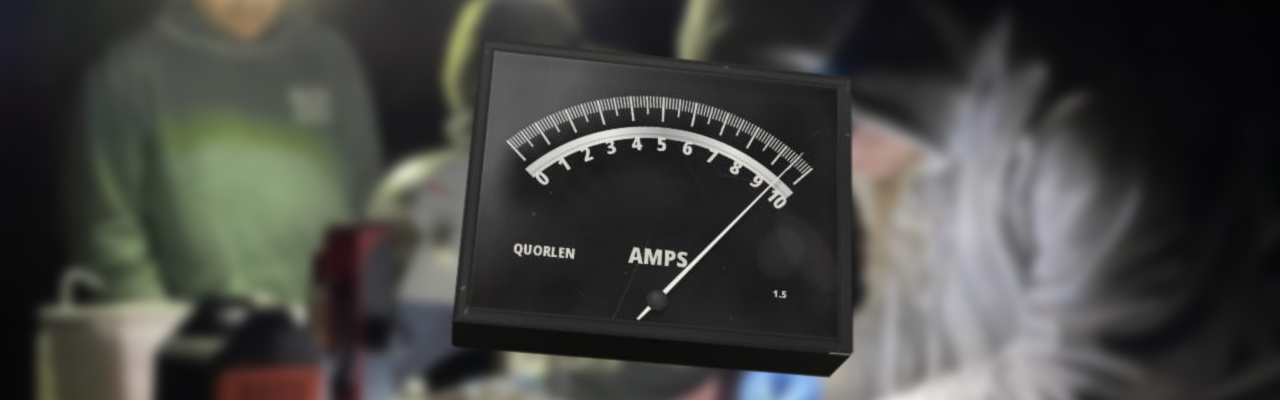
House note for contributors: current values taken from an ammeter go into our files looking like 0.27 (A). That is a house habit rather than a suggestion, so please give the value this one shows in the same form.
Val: 9.5 (A)
